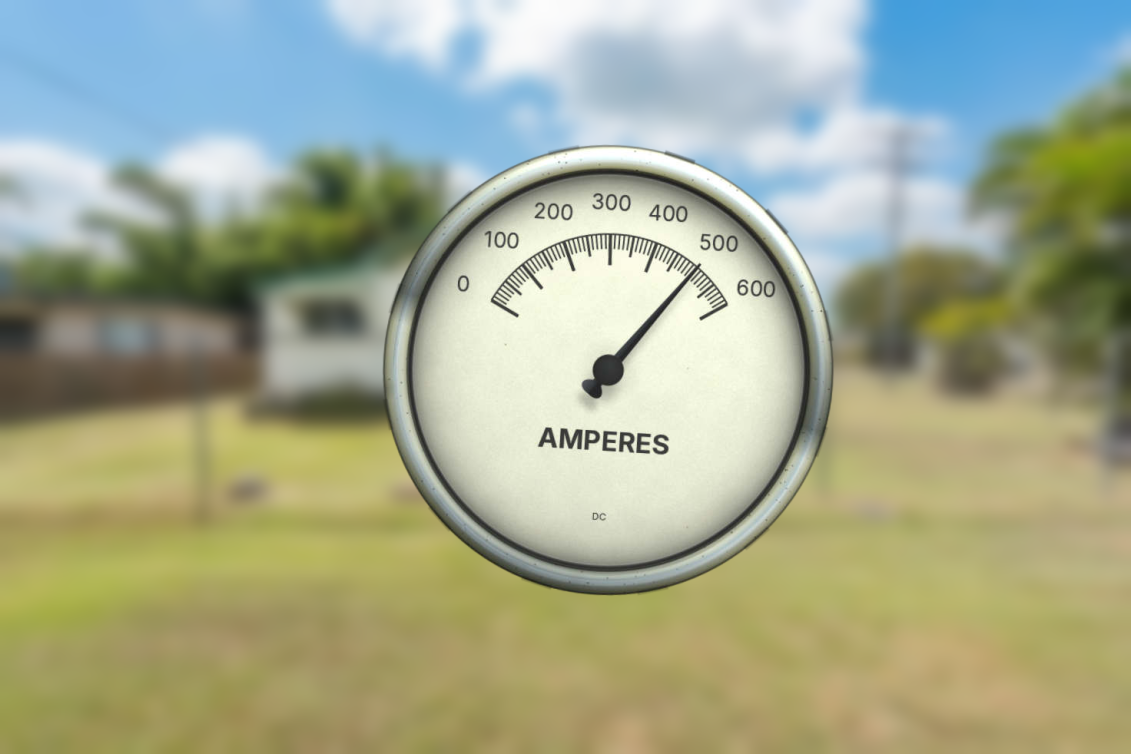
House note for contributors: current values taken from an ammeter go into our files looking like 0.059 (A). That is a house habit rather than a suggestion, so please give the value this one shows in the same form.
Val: 500 (A)
